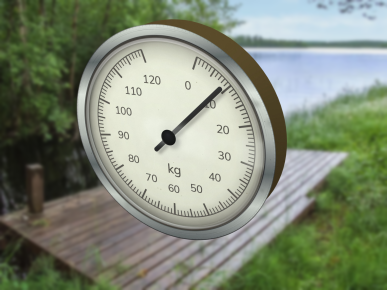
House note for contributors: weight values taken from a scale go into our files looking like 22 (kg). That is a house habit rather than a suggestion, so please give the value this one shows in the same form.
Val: 9 (kg)
